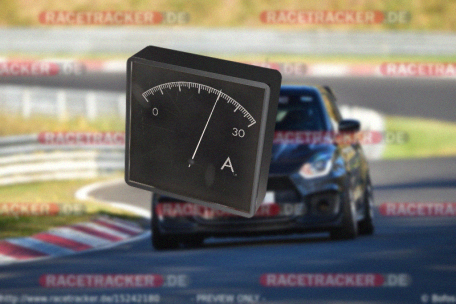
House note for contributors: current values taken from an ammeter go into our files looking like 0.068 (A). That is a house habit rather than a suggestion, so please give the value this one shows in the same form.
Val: 20 (A)
